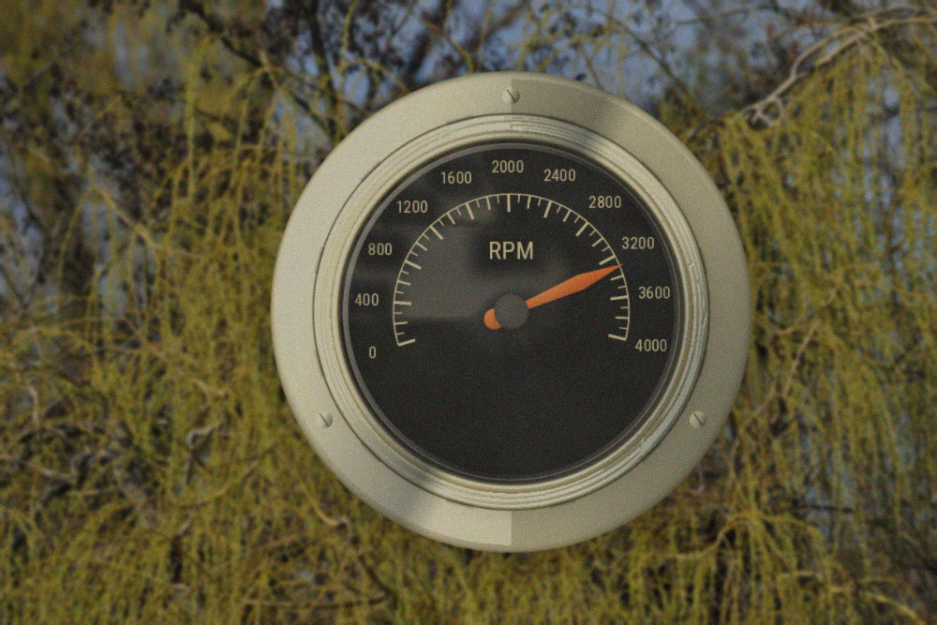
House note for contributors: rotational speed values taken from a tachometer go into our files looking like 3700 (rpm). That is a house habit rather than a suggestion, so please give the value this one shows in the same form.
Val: 3300 (rpm)
